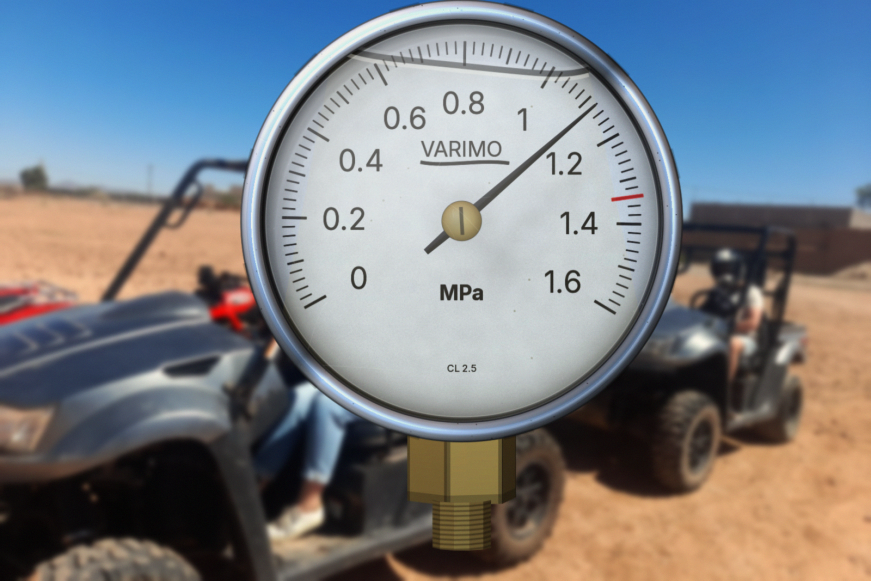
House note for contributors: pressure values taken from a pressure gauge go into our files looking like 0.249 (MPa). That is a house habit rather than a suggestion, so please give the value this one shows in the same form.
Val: 1.12 (MPa)
